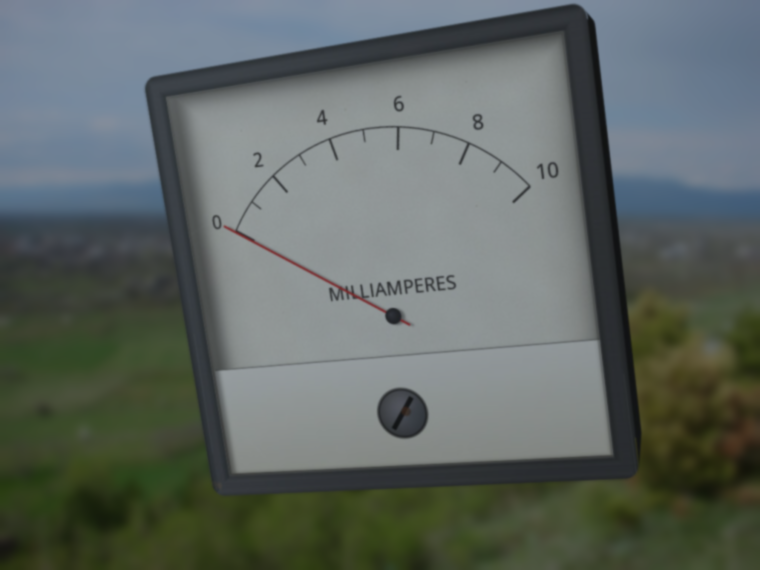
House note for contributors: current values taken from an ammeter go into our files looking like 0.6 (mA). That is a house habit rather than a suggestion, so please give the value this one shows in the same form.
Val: 0 (mA)
